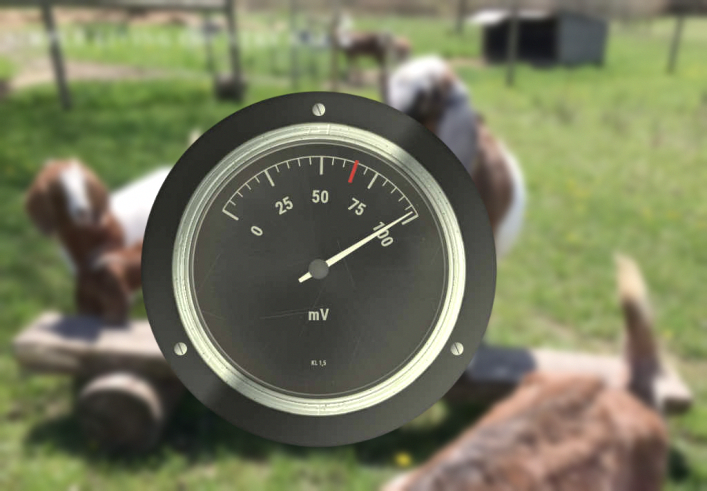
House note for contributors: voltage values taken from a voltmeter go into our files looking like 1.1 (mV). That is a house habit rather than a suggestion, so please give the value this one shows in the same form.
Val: 97.5 (mV)
